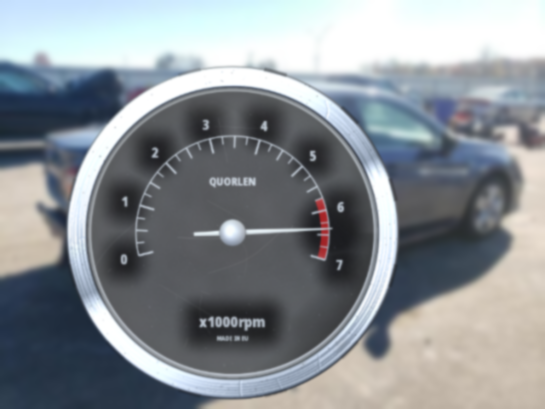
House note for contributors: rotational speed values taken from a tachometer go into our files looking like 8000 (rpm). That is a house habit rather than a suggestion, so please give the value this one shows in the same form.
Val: 6375 (rpm)
